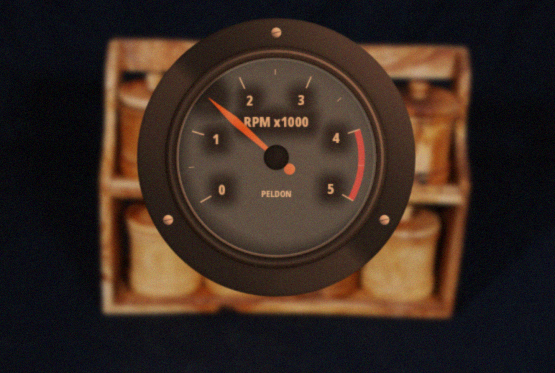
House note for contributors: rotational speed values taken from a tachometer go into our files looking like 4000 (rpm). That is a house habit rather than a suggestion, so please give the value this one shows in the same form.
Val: 1500 (rpm)
